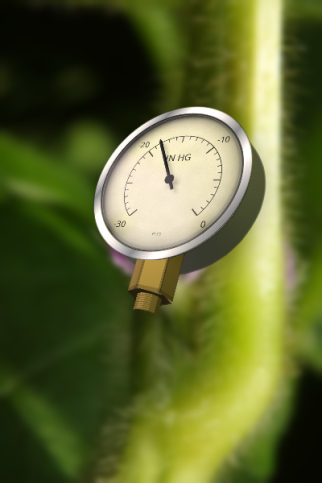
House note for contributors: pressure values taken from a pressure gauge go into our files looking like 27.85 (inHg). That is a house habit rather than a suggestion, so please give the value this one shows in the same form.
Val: -18 (inHg)
